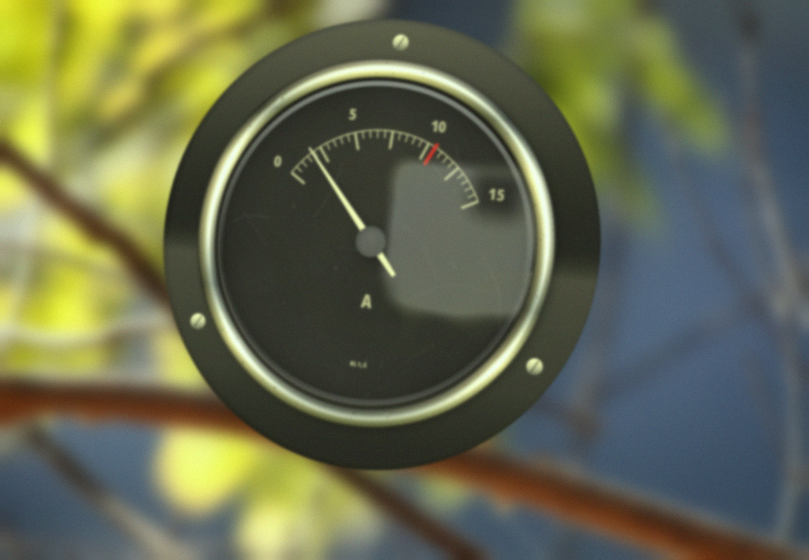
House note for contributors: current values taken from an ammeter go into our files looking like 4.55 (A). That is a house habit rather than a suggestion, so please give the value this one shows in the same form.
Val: 2 (A)
